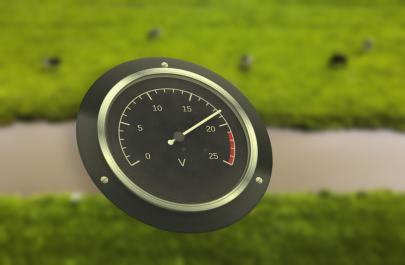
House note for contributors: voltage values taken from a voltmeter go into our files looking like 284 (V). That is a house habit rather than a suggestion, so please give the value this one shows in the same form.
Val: 18.5 (V)
